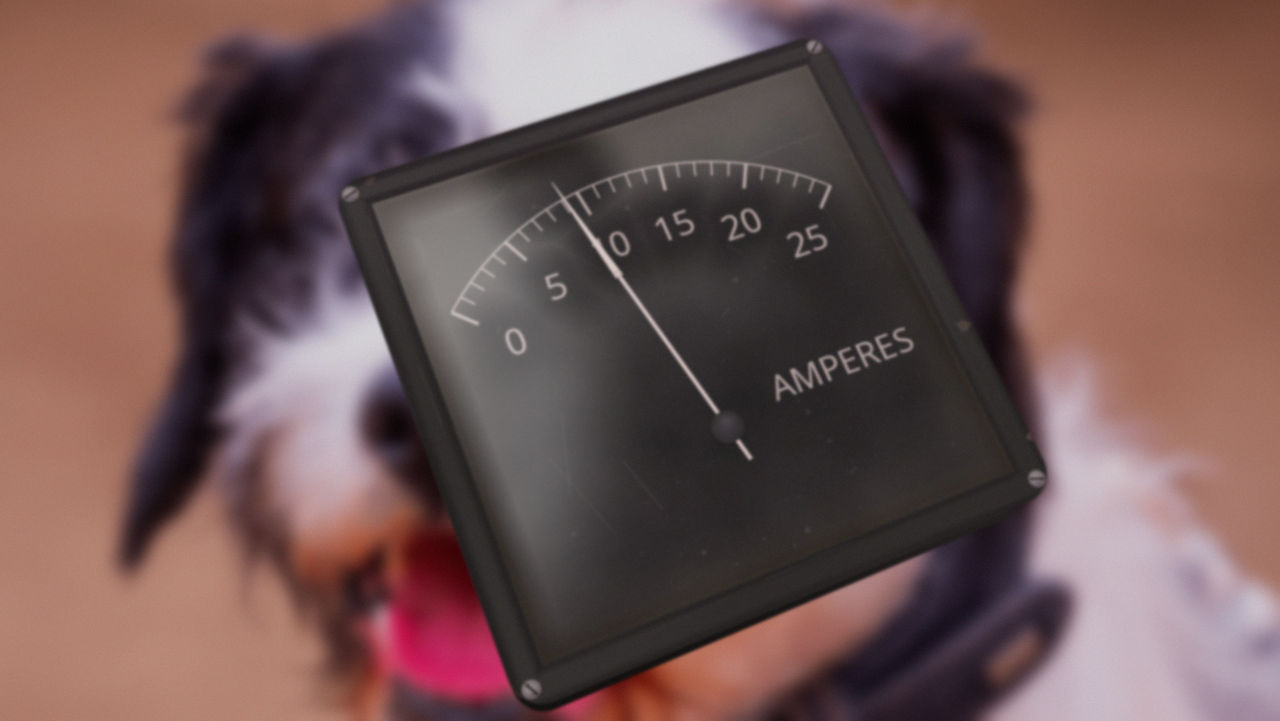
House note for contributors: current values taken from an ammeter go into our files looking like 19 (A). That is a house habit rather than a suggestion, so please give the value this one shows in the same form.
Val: 9 (A)
